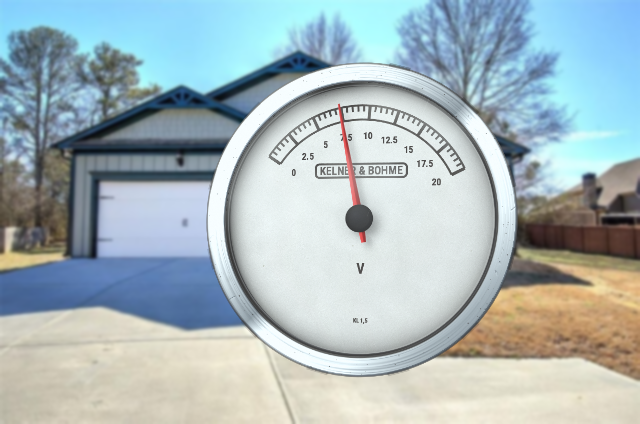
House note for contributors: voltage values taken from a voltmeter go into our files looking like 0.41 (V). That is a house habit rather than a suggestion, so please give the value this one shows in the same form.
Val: 7.5 (V)
